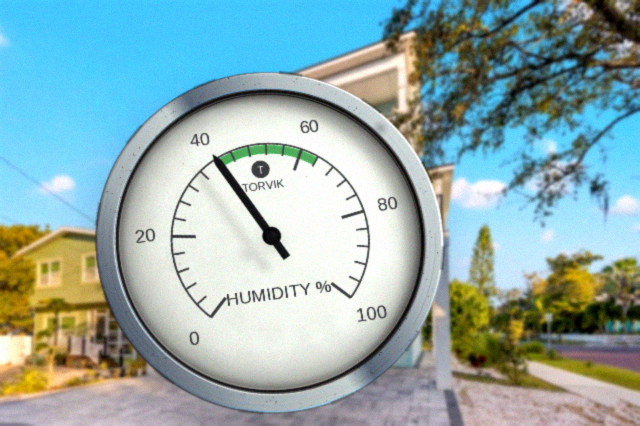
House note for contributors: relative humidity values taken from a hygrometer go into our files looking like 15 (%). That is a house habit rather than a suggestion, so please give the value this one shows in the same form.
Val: 40 (%)
